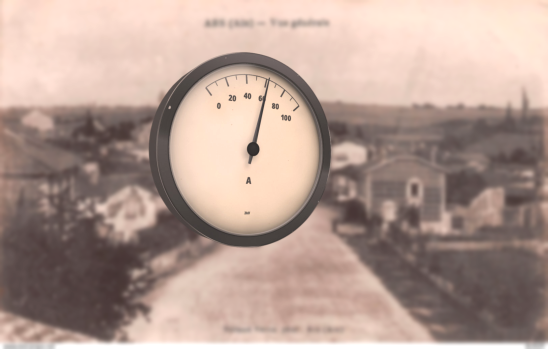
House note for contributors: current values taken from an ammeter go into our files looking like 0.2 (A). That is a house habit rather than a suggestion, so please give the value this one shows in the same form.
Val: 60 (A)
